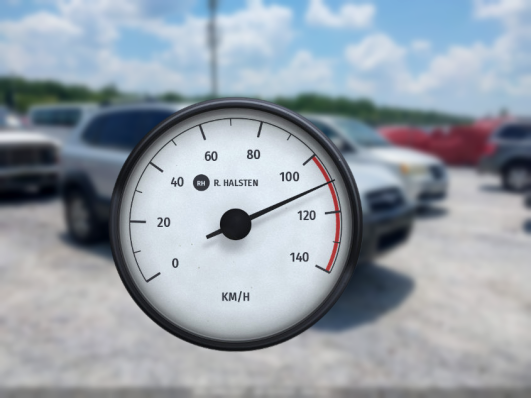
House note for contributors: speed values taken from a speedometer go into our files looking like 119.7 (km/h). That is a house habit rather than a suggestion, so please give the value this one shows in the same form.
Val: 110 (km/h)
